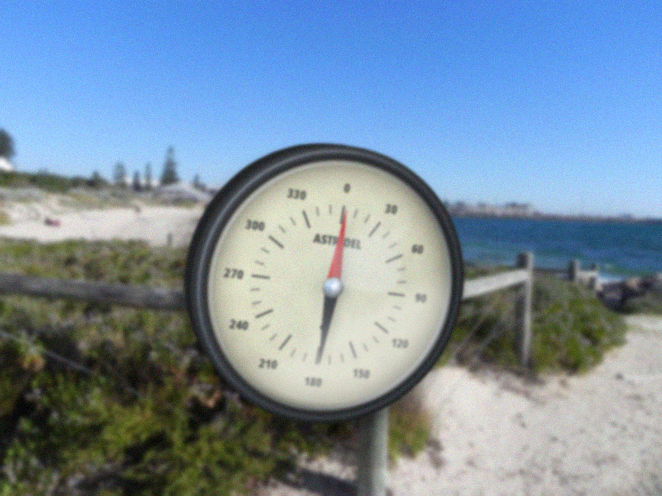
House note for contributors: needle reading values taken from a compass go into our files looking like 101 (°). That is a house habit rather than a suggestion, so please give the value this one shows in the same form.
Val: 0 (°)
